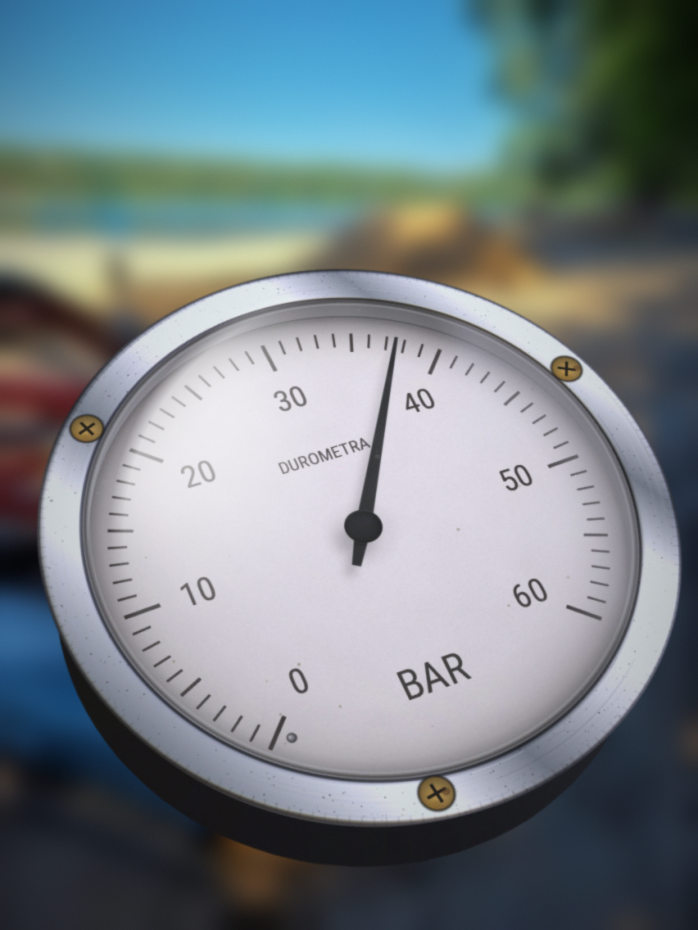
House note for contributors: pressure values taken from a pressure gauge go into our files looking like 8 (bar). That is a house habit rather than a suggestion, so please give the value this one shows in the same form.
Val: 37.5 (bar)
